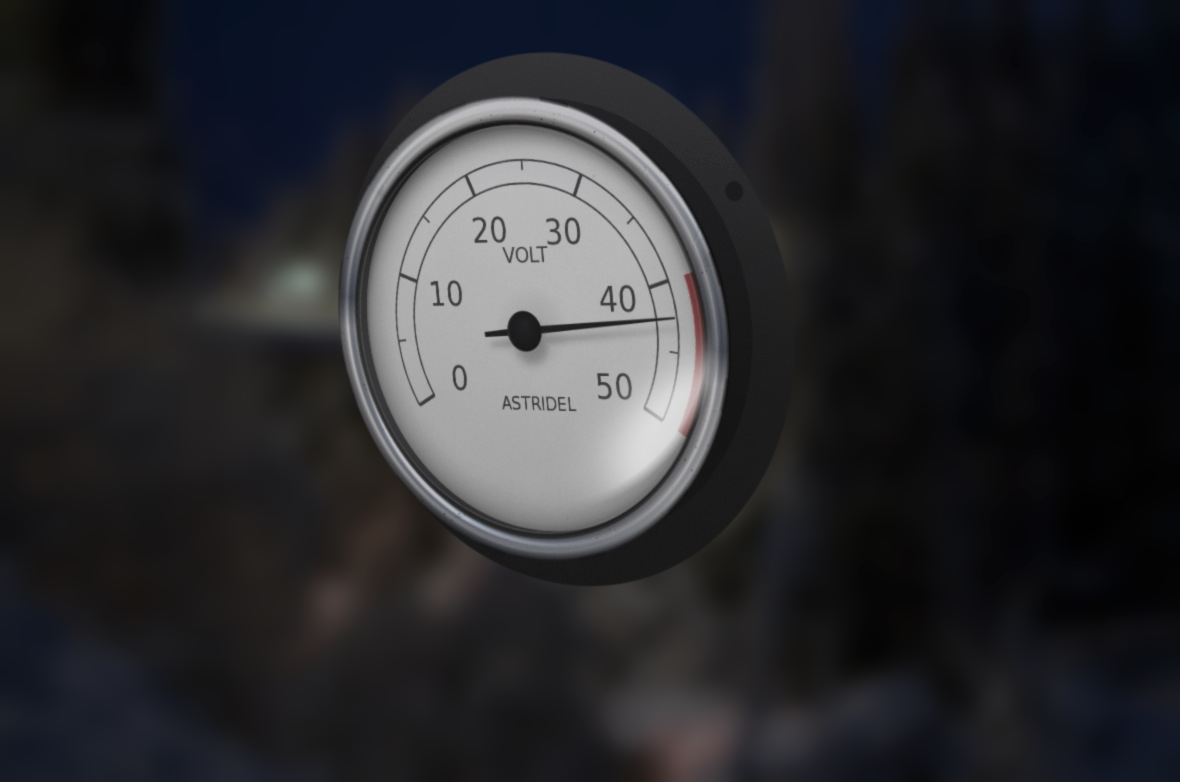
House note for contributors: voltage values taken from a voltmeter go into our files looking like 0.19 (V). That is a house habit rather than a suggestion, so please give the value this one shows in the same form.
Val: 42.5 (V)
